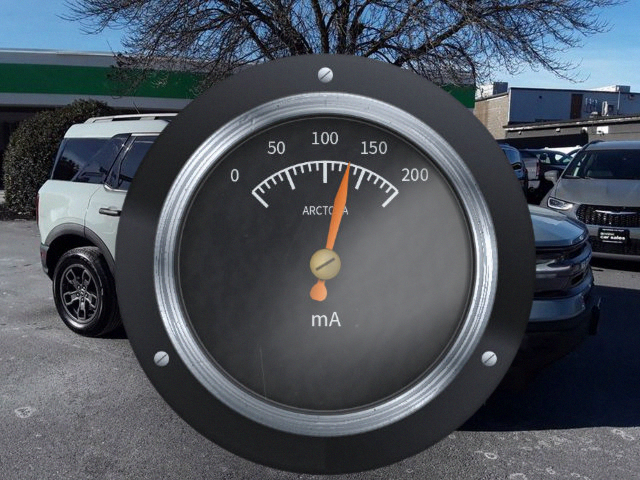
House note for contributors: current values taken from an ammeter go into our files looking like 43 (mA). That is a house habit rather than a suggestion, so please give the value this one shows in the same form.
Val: 130 (mA)
